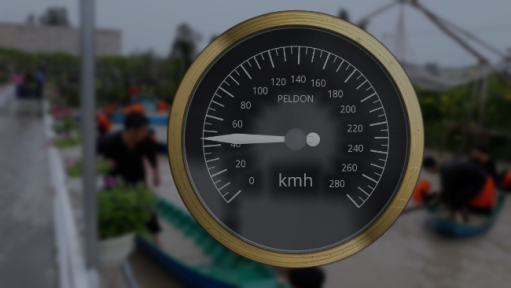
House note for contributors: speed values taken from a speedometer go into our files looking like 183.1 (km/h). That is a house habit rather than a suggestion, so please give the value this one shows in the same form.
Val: 45 (km/h)
